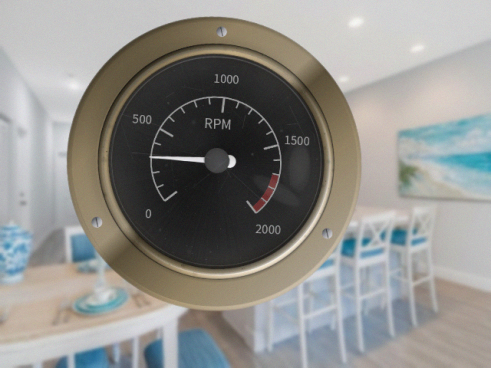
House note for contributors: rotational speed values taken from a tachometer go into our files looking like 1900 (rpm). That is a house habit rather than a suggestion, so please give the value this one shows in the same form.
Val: 300 (rpm)
